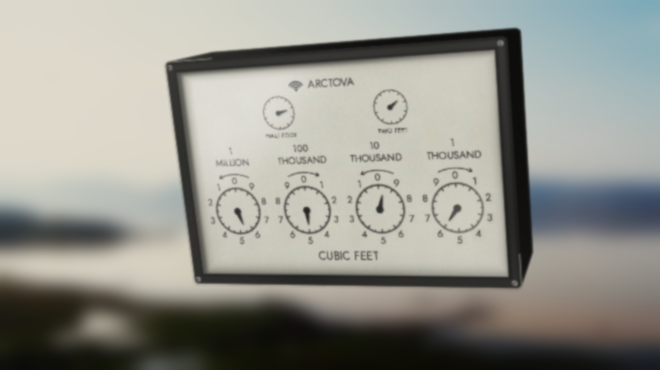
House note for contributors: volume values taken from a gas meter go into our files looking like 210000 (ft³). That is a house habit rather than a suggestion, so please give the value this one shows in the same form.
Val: 549600 (ft³)
